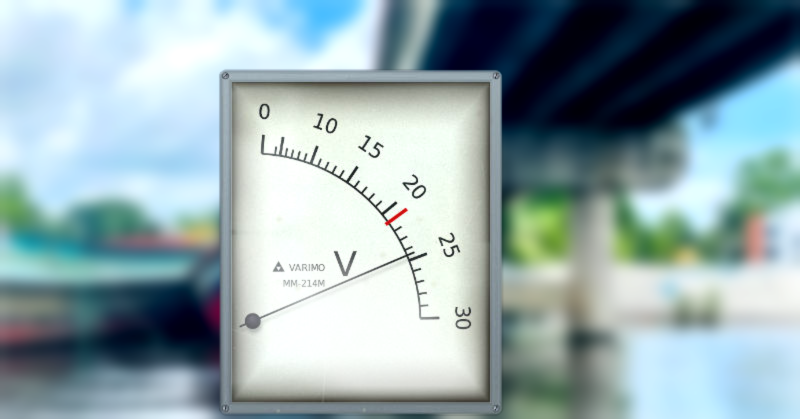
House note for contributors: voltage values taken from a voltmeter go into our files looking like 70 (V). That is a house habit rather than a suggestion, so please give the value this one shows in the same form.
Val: 24.5 (V)
